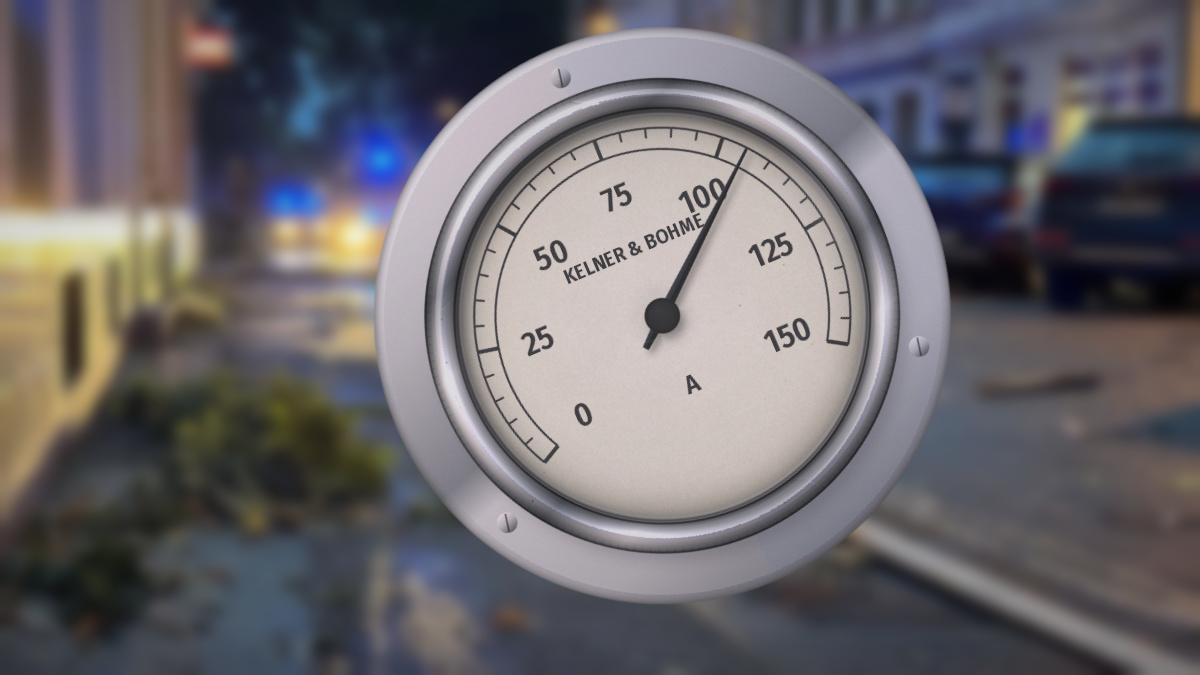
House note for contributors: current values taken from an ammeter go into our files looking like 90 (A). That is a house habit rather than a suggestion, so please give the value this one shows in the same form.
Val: 105 (A)
